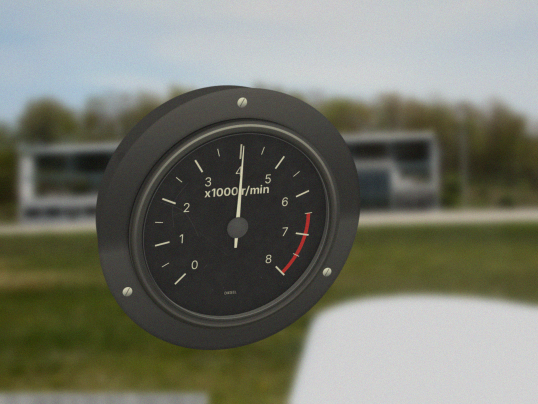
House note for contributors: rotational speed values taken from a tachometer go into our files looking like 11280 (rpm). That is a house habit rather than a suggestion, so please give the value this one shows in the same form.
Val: 4000 (rpm)
